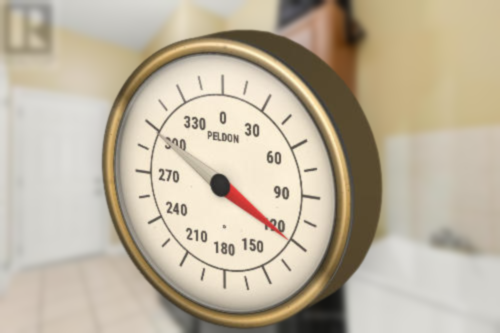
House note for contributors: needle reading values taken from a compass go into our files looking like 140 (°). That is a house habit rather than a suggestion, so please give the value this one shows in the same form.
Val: 120 (°)
